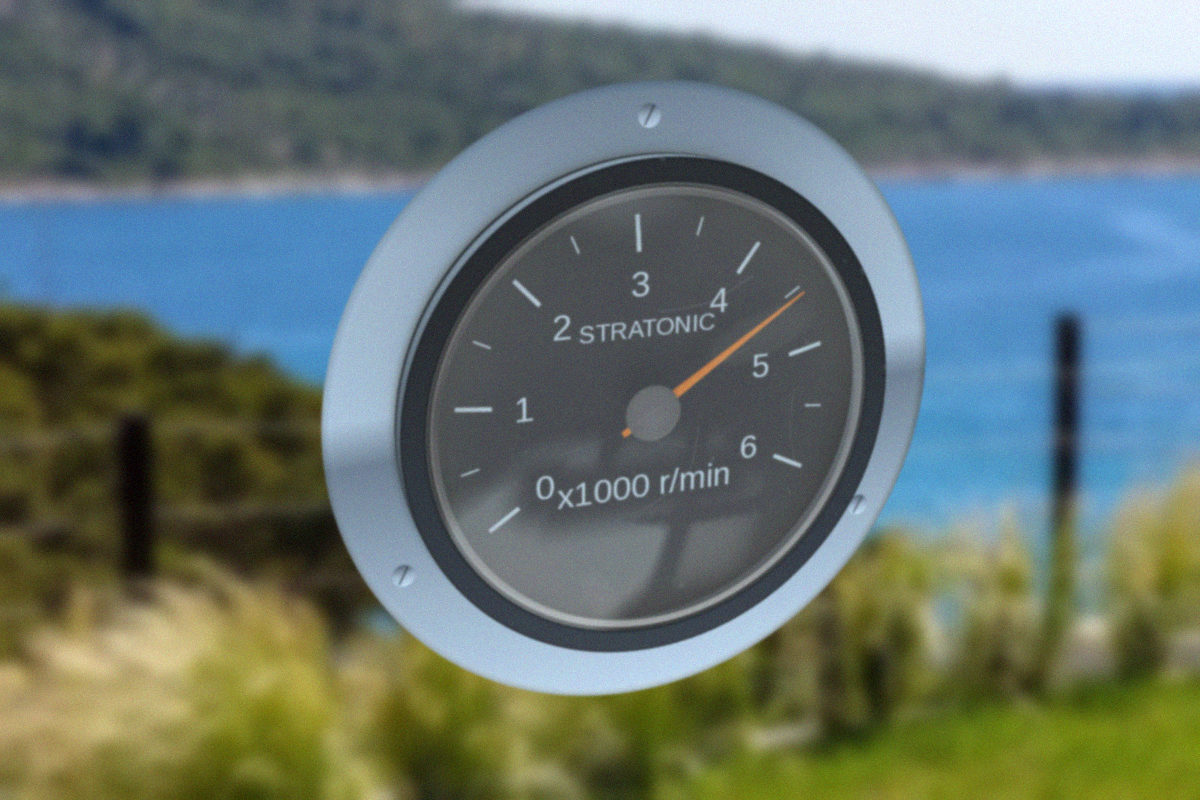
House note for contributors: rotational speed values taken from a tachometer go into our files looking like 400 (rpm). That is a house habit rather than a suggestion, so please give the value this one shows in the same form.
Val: 4500 (rpm)
